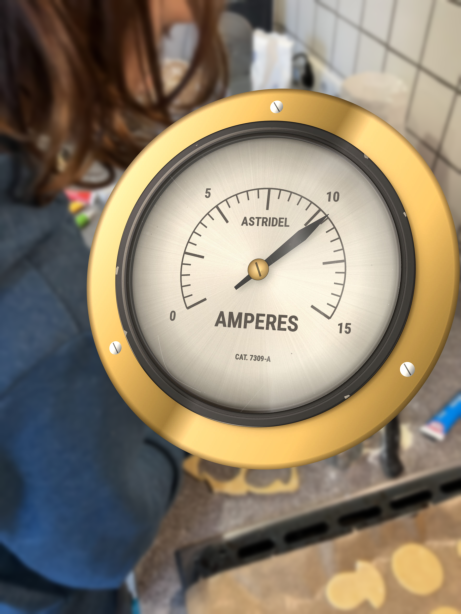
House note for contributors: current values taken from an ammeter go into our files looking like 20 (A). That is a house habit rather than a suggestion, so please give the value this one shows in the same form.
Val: 10.5 (A)
